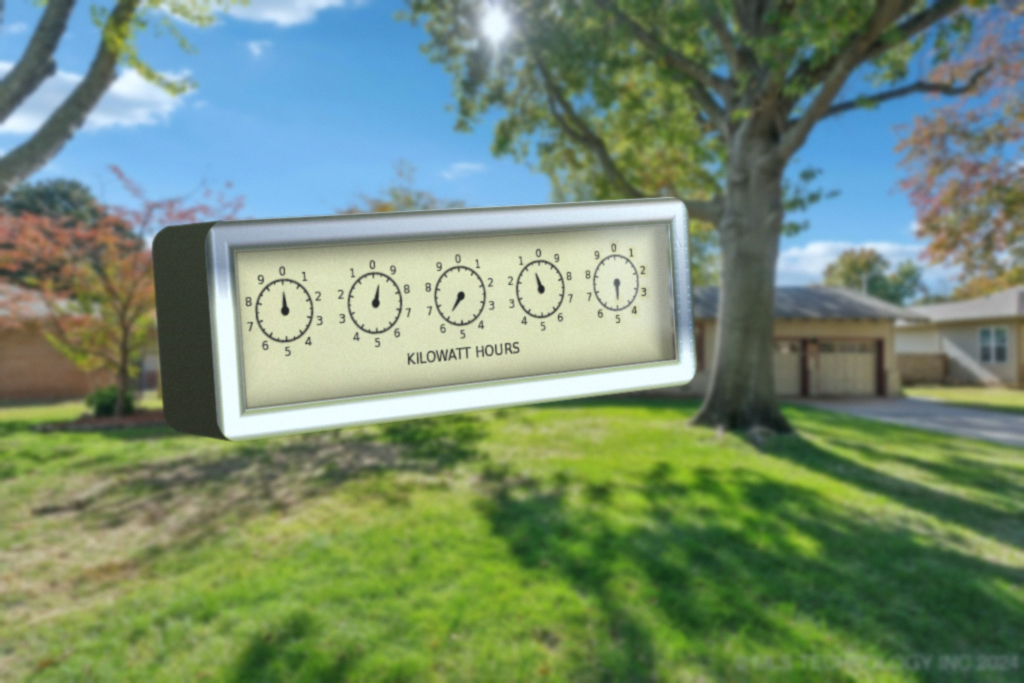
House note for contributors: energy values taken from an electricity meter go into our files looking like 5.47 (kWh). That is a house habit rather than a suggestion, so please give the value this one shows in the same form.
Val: 99605 (kWh)
